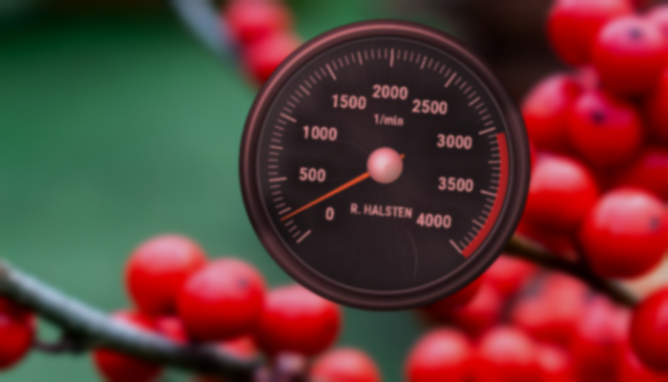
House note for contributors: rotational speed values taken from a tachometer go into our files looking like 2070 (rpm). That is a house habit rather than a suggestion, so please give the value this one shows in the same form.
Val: 200 (rpm)
